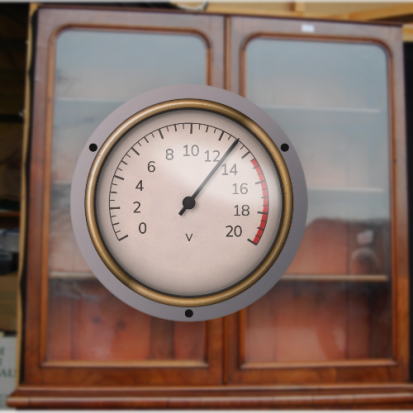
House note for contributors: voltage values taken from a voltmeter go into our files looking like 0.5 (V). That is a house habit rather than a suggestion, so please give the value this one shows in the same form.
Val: 13 (V)
